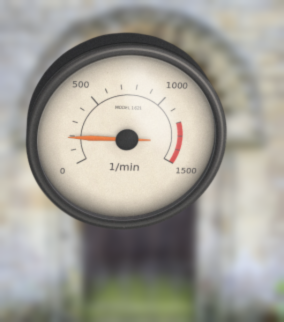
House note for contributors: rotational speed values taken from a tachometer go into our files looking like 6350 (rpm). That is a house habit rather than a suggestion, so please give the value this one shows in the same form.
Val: 200 (rpm)
